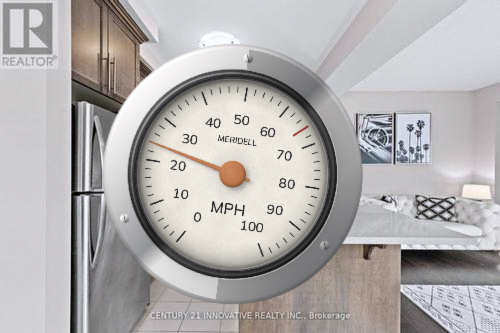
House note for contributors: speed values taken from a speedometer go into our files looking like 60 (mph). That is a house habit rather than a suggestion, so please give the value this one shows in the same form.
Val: 24 (mph)
